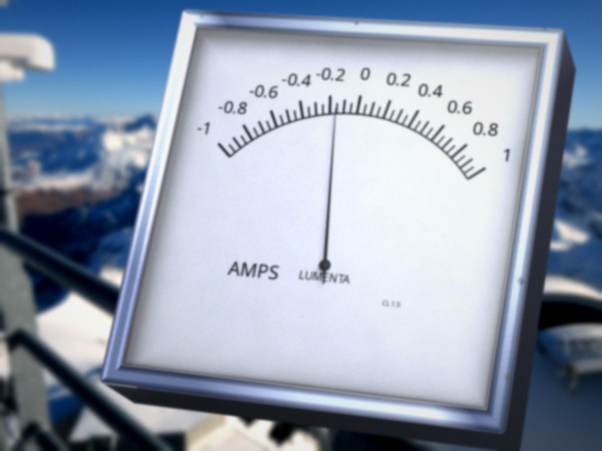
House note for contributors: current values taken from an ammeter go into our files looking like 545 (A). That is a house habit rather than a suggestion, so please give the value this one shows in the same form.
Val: -0.15 (A)
